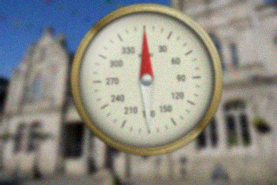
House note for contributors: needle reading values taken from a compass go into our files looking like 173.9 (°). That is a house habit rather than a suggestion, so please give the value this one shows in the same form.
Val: 0 (°)
